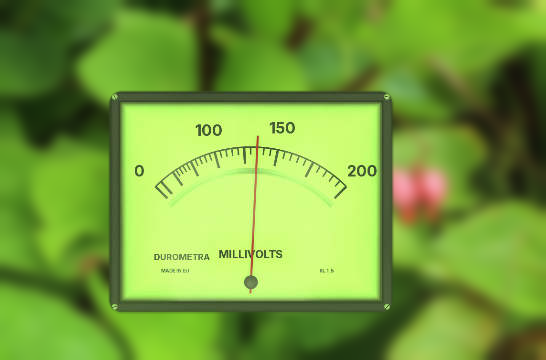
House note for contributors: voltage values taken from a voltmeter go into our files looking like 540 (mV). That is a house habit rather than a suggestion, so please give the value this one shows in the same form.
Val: 135 (mV)
